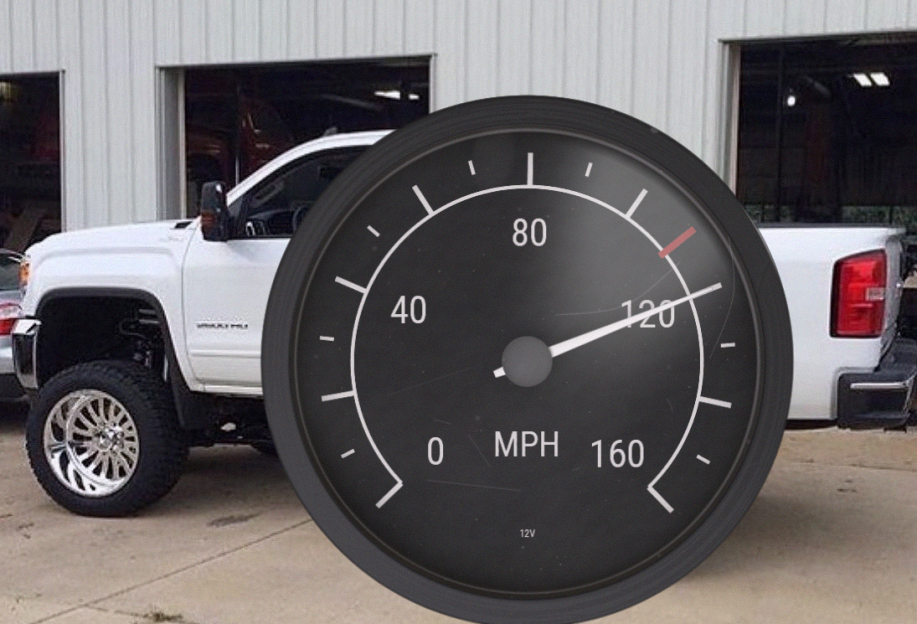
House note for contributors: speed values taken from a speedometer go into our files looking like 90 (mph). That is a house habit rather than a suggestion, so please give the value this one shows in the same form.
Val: 120 (mph)
